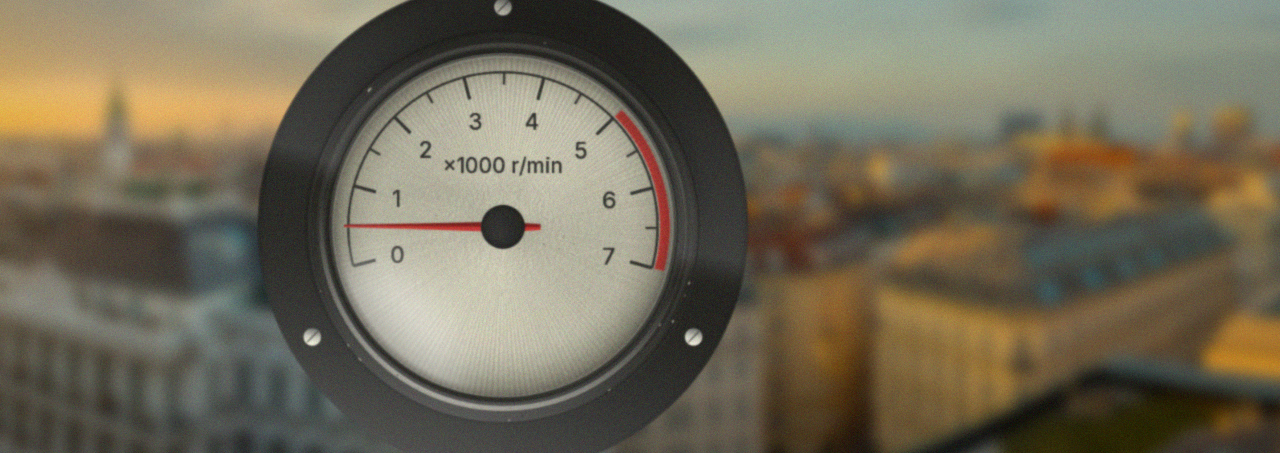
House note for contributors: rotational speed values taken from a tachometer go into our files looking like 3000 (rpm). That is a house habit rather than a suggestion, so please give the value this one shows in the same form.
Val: 500 (rpm)
